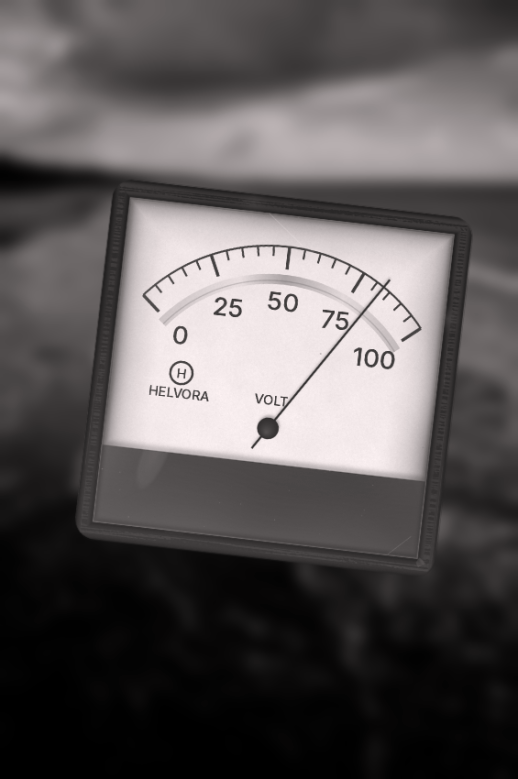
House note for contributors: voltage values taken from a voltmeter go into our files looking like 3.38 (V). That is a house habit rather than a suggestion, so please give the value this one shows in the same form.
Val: 82.5 (V)
